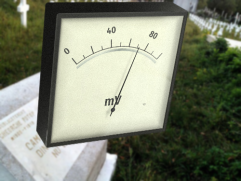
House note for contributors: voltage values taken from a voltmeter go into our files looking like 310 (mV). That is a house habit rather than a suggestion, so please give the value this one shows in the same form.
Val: 70 (mV)
